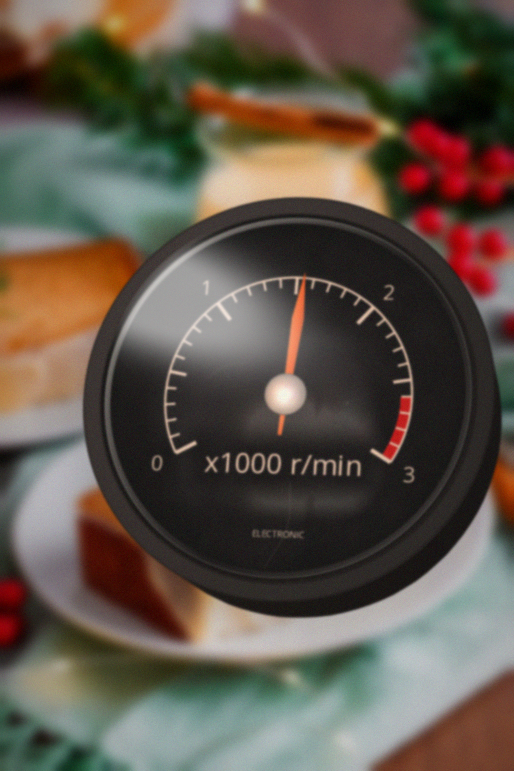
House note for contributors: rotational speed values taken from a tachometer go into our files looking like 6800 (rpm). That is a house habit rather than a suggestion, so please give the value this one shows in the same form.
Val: 1550 (rpm)
